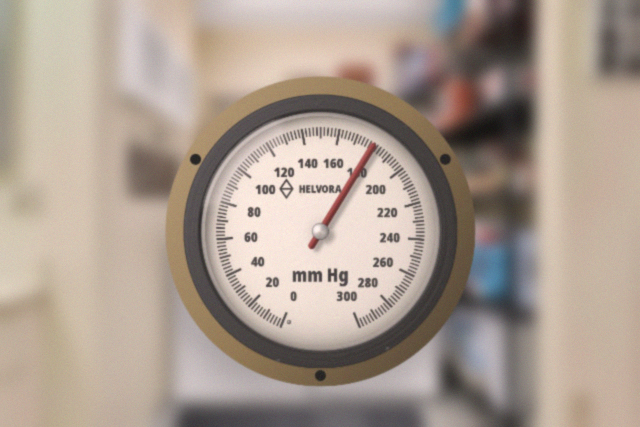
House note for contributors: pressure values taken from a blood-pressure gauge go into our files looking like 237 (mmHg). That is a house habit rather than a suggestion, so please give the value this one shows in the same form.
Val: 180 (mmHg)
